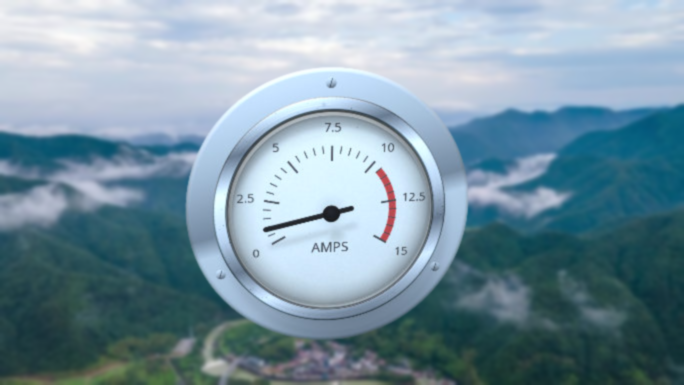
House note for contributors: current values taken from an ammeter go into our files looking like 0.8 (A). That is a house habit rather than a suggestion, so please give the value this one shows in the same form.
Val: 1 (A)
